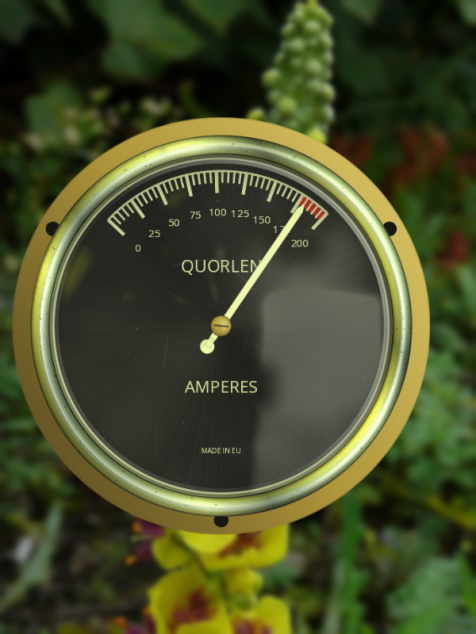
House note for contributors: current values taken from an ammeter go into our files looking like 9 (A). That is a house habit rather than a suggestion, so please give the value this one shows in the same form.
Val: 180 (A)
